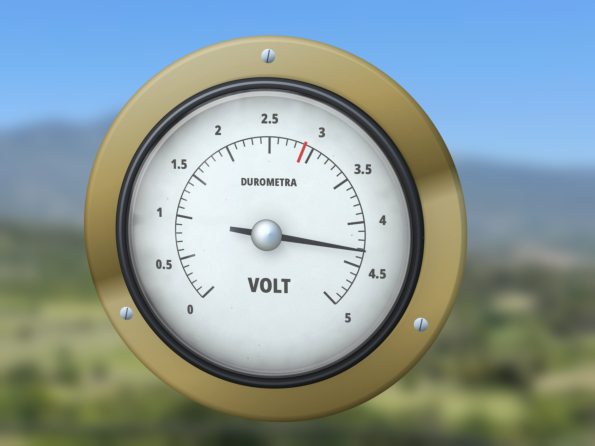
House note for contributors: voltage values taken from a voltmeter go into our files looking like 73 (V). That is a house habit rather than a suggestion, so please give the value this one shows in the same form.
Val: 4.3 (V)
